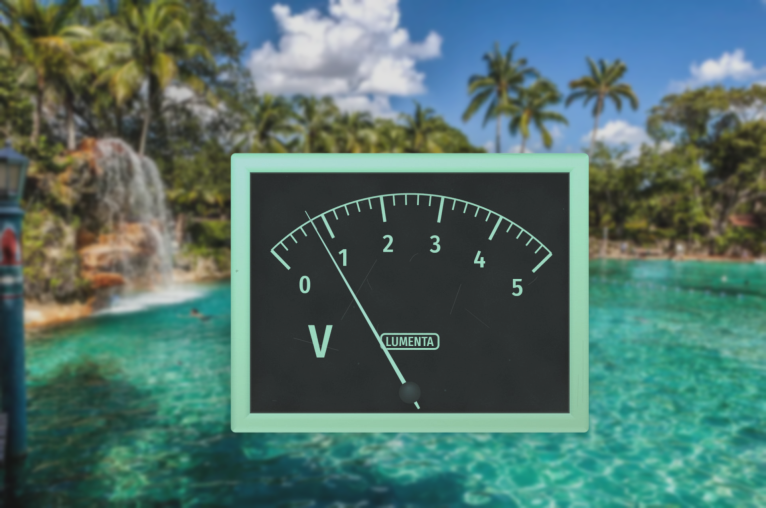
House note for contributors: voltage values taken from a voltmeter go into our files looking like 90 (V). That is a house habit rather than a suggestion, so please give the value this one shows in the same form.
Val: 0.8 (V)
